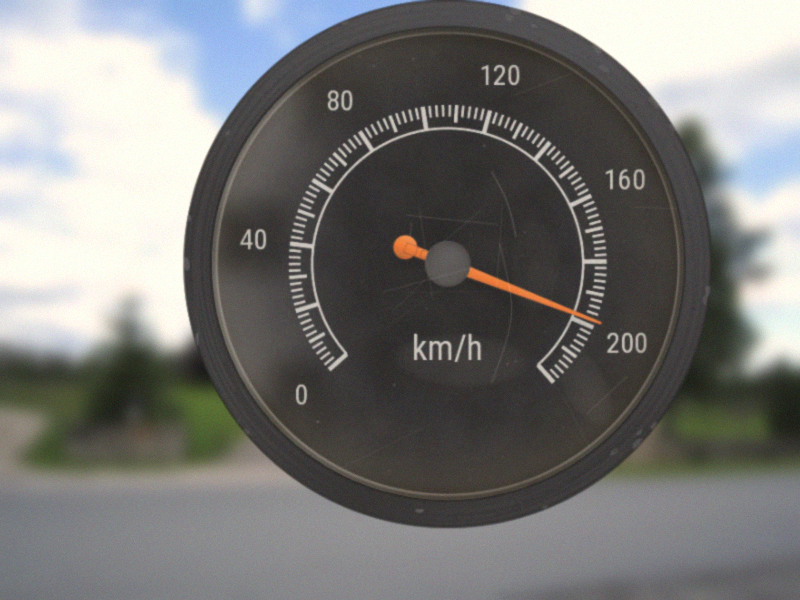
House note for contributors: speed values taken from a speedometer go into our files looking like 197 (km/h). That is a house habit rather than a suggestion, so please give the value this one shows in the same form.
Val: 198 (km/h)
